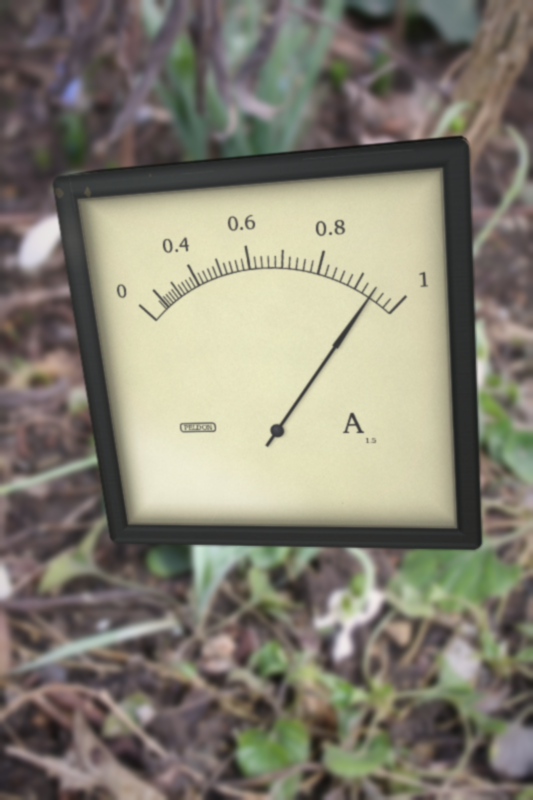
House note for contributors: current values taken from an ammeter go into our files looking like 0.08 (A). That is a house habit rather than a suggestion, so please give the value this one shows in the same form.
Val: 0.94 (A)
